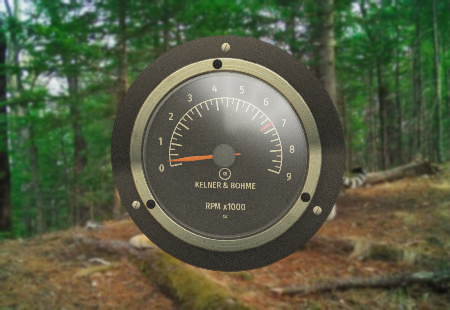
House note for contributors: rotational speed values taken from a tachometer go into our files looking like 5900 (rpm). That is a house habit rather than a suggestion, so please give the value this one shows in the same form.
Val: 250 (rpm)
